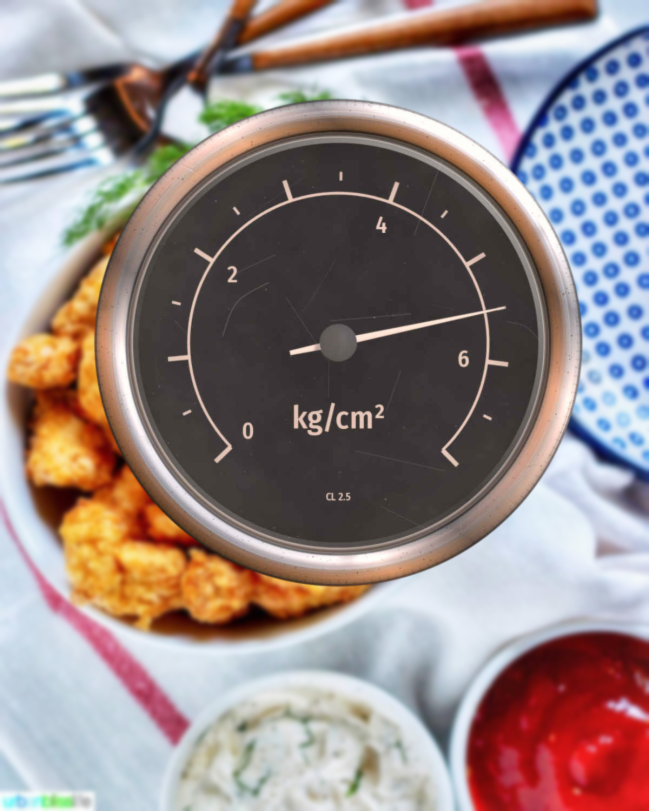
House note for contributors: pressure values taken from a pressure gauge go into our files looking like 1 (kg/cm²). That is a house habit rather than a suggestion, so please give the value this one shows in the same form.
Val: 5.5 (kg/cm²)
